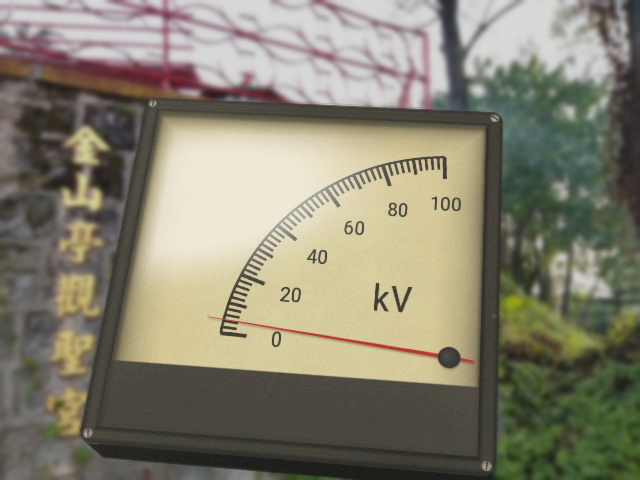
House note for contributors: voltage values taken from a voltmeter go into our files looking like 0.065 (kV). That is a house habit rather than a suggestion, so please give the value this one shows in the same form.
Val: 4 (kV)
